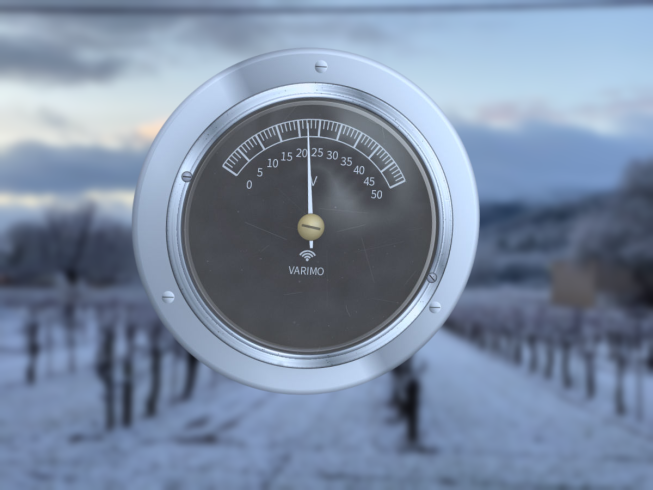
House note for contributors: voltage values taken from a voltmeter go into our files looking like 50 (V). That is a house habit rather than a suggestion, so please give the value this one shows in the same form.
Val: 22 (V)
